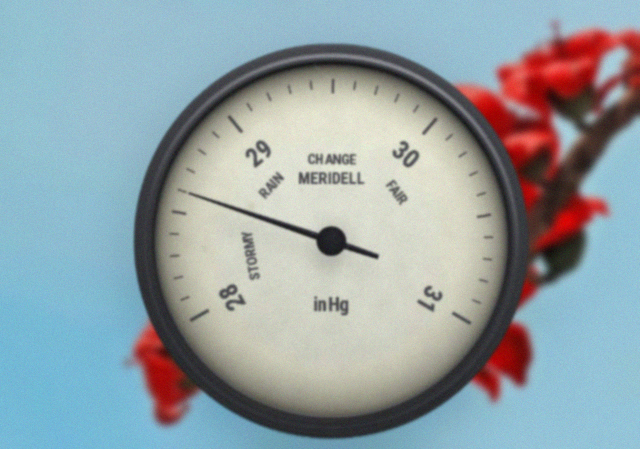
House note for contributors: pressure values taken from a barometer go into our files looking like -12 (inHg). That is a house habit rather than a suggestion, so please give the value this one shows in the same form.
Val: 28.6 (inHg)
